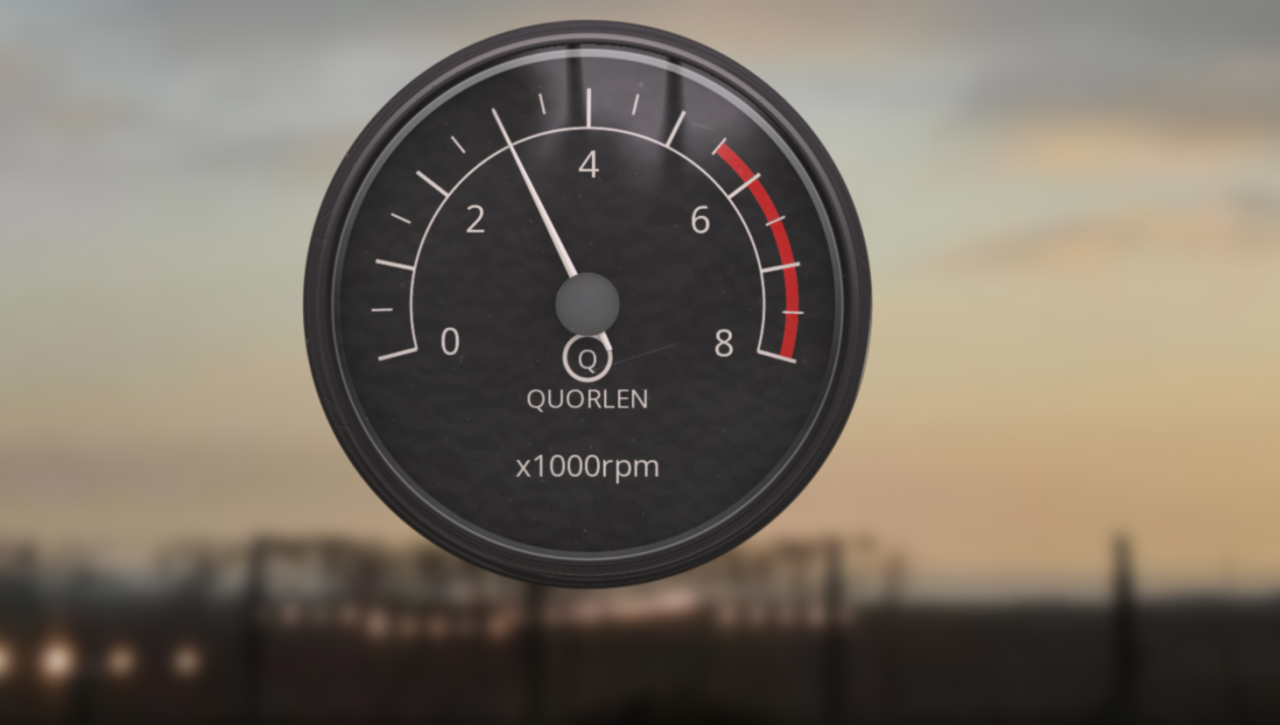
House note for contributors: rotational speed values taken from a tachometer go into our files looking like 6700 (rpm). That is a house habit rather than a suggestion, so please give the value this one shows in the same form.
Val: 3000 (rpm)
